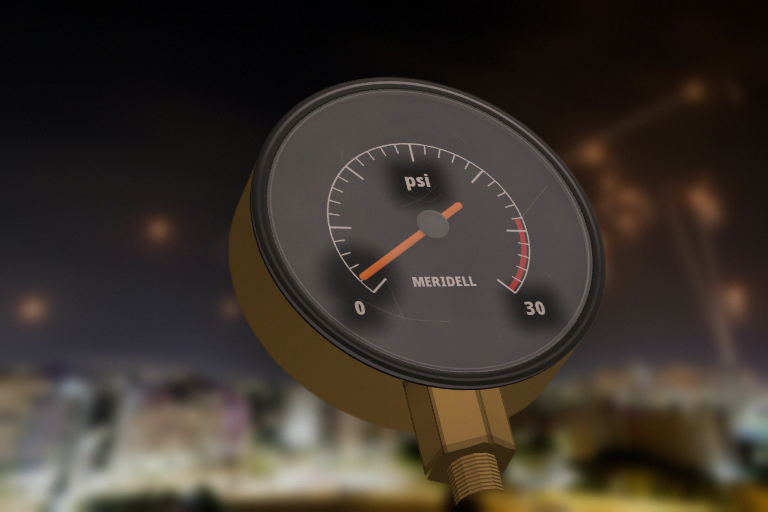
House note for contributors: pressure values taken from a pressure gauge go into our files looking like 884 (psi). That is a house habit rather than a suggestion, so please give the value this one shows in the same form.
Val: 1 (psi)
